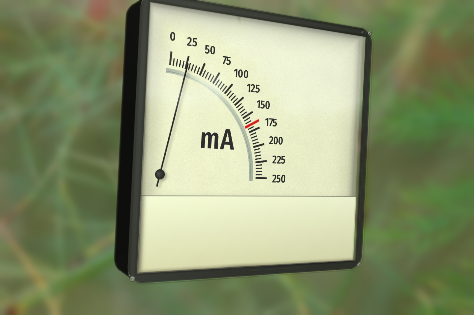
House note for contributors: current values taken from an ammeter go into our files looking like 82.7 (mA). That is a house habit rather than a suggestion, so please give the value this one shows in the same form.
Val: 25 (mA)
